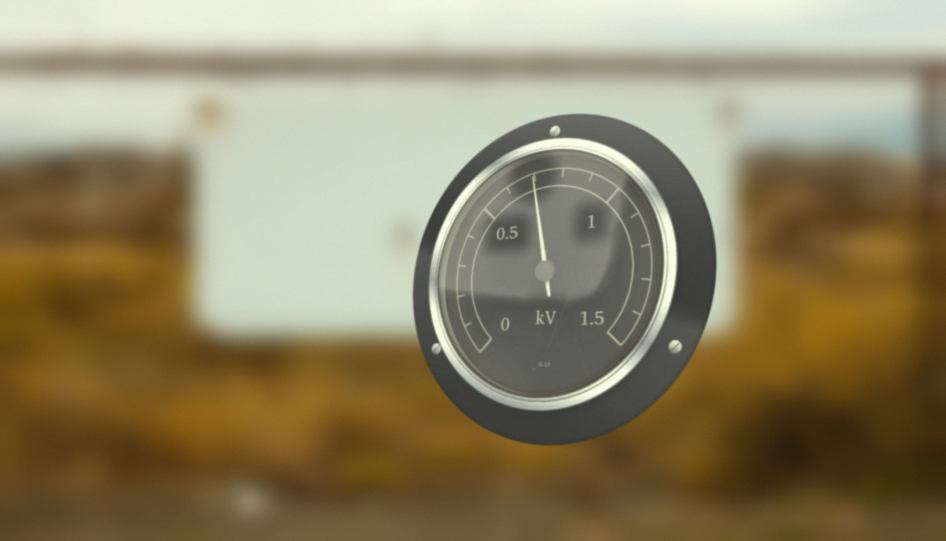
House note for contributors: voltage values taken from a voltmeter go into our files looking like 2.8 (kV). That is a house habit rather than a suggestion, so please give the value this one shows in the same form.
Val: 0.7 (kV)
